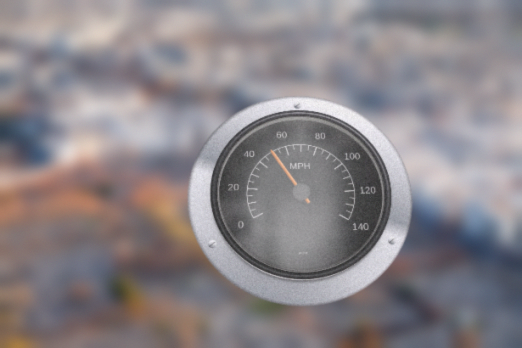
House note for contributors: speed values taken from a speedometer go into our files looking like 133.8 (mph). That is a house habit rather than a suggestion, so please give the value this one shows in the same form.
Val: 50 (mph)
